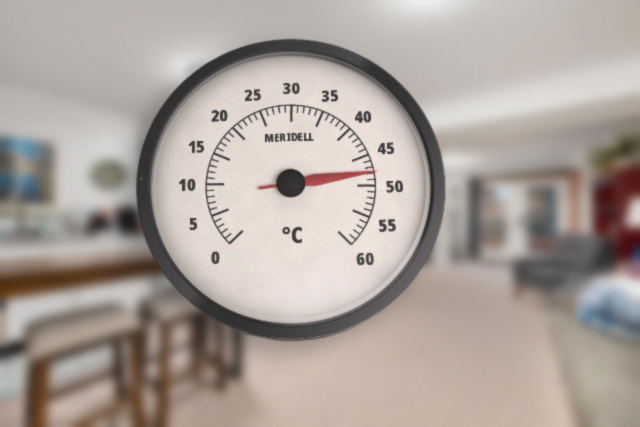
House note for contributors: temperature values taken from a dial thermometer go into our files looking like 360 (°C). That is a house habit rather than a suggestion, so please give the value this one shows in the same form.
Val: 48 (°C)
